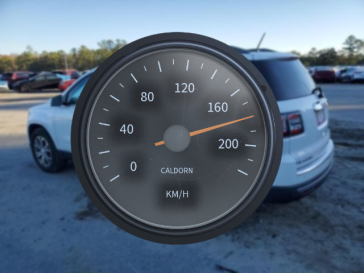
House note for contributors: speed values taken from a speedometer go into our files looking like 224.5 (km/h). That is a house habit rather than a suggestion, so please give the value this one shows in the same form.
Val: 180 (km/h)
